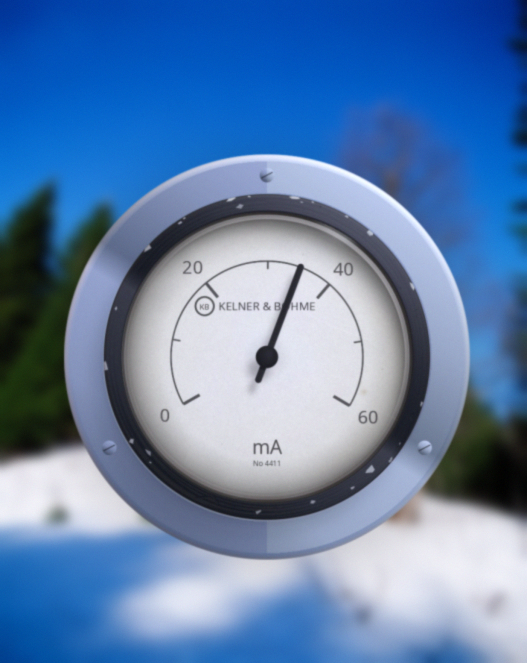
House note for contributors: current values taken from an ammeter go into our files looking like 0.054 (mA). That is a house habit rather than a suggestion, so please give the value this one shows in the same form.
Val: 35 (mA)
